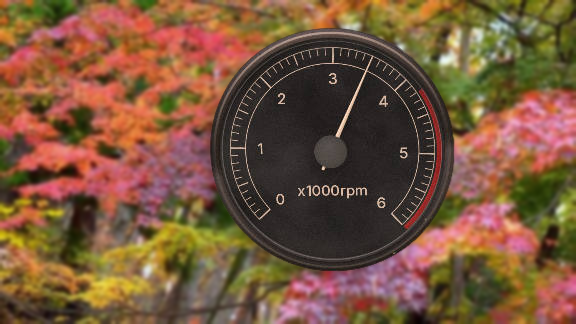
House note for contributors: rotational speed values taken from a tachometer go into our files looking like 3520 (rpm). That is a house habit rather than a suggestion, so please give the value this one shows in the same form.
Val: 3500 (rpm)
